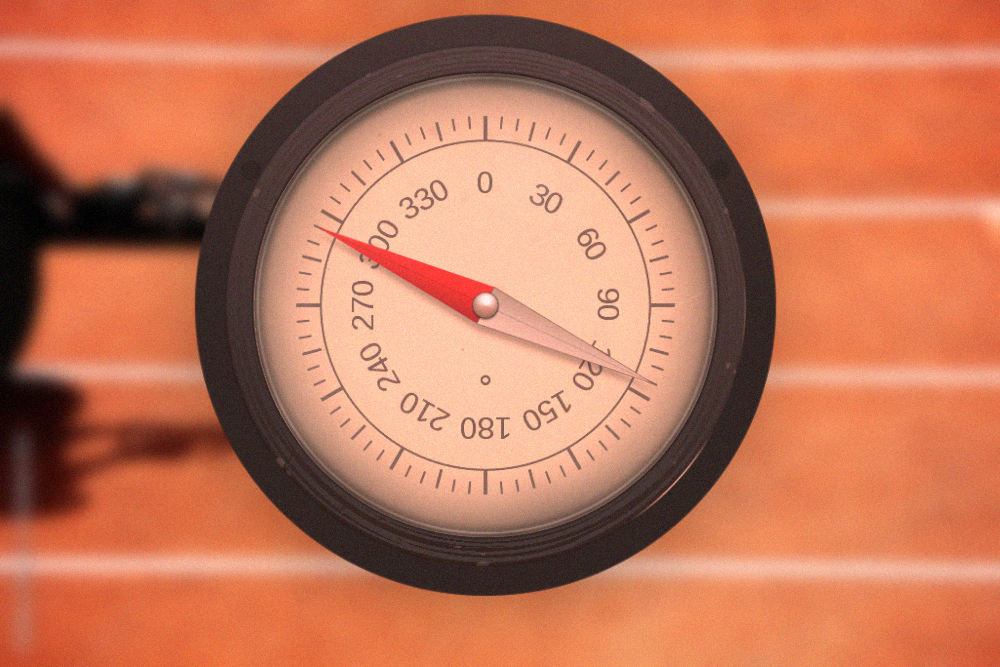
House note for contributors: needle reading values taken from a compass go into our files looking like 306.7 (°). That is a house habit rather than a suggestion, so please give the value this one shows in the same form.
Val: 295 (°)
